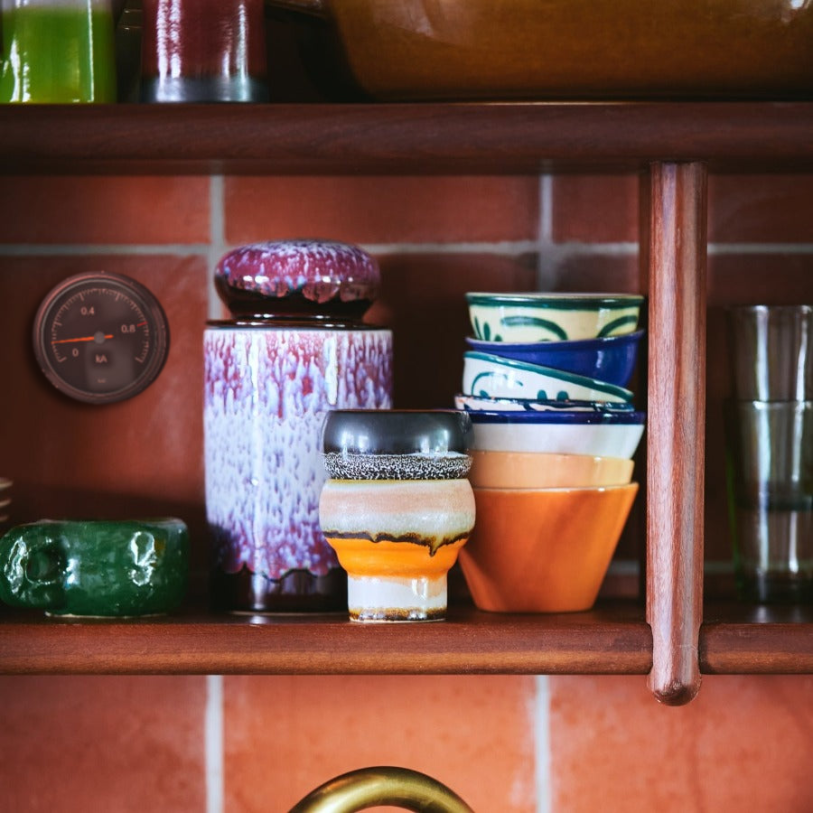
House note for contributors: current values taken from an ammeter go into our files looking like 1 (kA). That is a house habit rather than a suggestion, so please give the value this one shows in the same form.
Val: 0.1 (kA)
